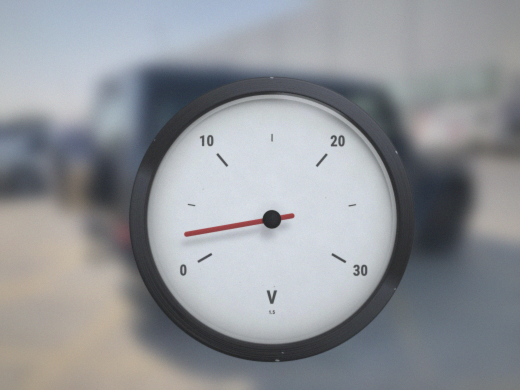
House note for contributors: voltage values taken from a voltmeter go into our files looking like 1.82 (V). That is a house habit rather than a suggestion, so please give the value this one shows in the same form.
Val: 2.5 (V)
